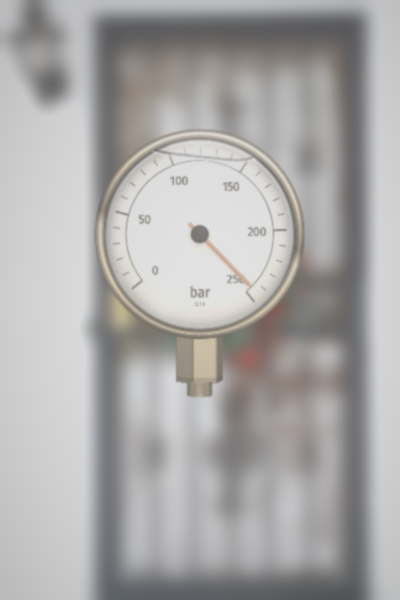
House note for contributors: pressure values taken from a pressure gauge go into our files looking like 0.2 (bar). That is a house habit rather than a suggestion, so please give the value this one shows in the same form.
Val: 245 (bar)
